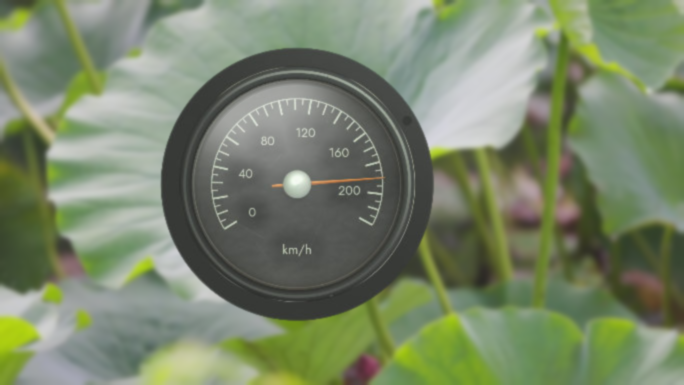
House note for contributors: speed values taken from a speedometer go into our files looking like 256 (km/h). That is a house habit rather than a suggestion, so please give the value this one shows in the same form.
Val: 190 (km/h)
